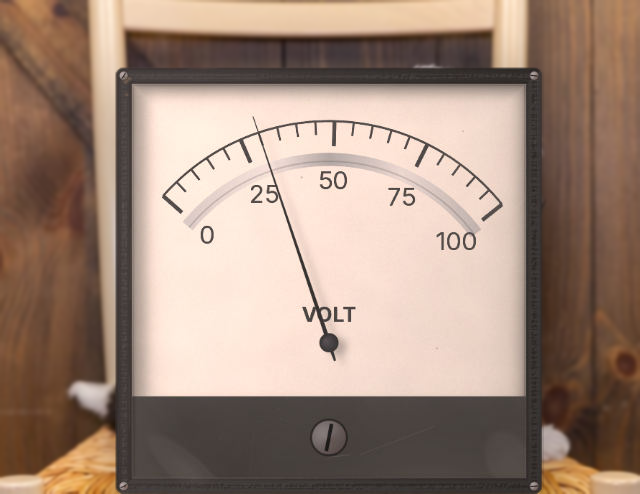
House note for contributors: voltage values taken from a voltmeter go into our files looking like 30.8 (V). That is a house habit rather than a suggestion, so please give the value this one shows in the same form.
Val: 30 (V)
